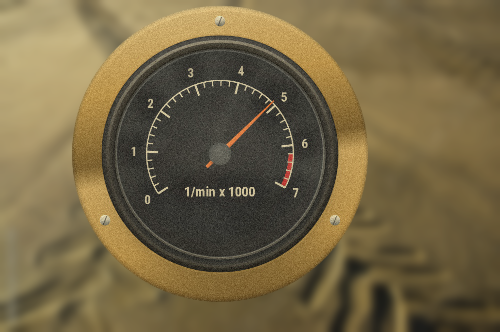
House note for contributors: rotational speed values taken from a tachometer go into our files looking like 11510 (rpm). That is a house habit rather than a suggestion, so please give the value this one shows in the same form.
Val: 4900 (rpm)
